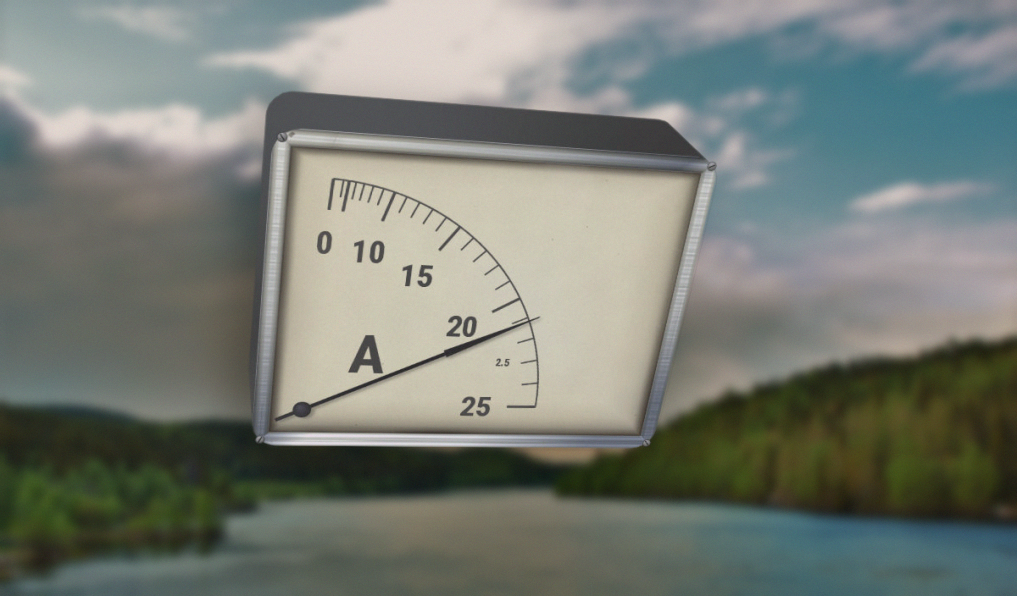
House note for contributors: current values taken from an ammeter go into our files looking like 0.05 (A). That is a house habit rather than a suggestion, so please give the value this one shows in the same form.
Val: 21 (A)
